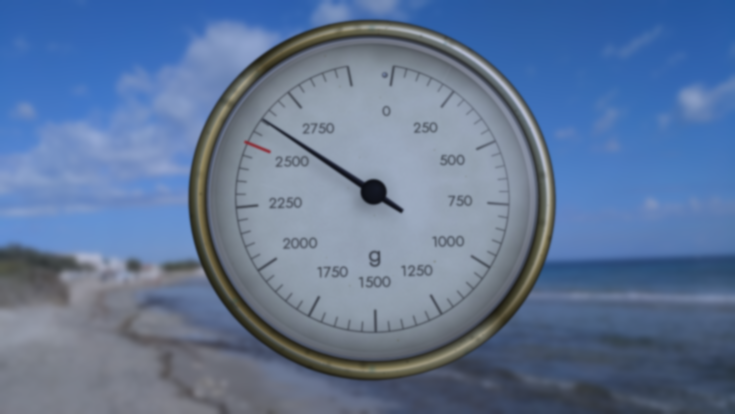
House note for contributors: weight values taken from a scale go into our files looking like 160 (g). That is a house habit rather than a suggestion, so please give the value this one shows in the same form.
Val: 2600 (g)
